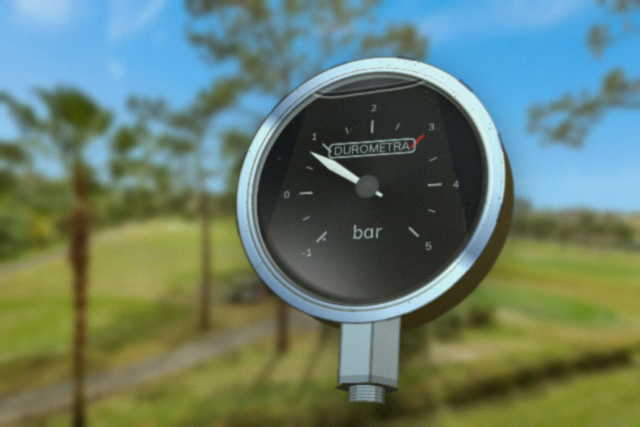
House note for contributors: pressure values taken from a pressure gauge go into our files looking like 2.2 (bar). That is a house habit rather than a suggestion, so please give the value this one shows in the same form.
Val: 0.75 (bar)
